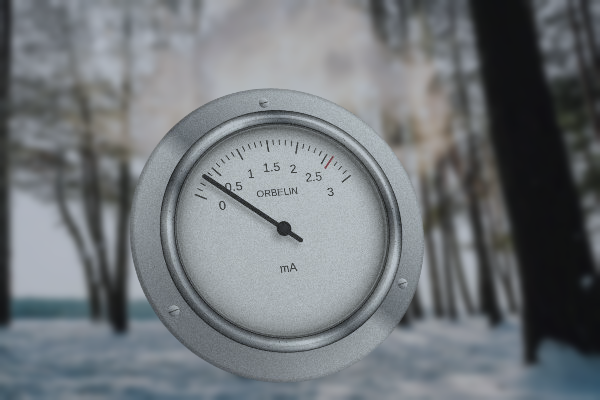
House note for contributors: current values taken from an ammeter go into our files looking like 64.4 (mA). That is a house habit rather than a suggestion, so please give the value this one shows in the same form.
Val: 0.3 (mA)
